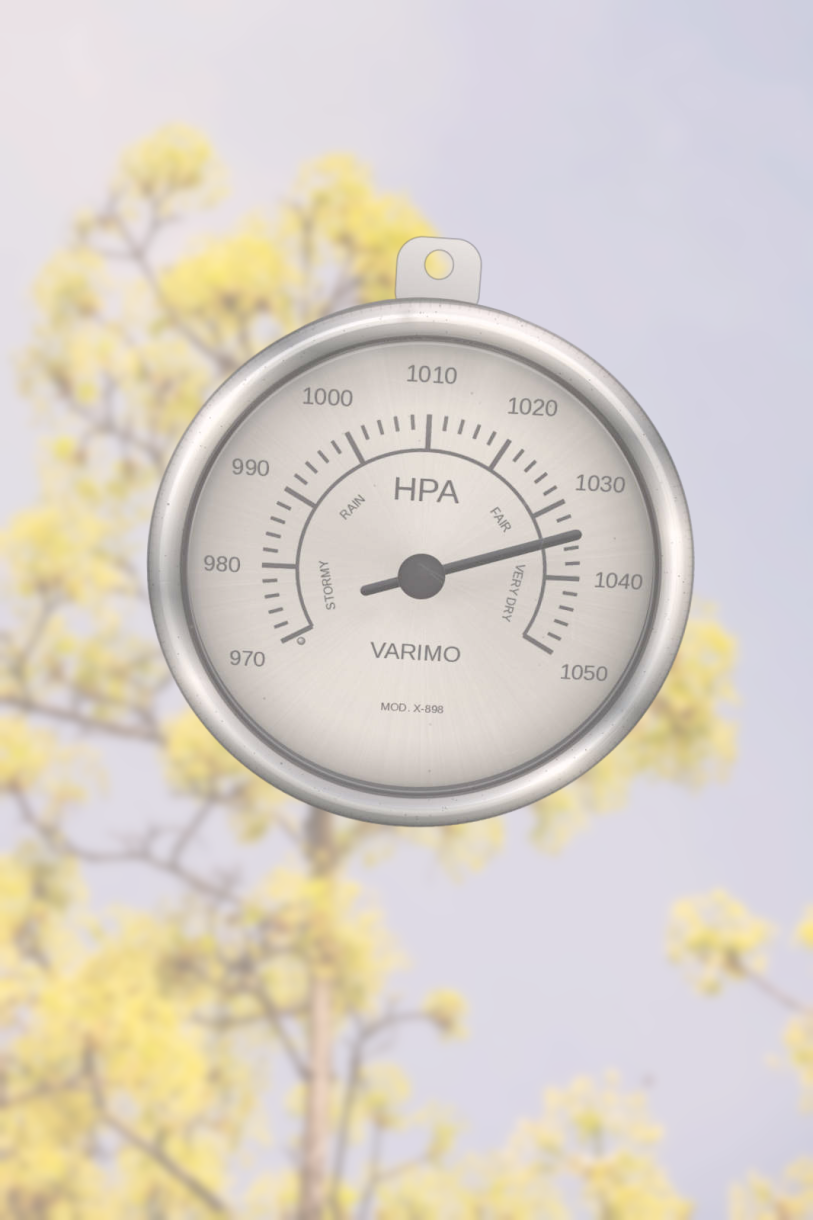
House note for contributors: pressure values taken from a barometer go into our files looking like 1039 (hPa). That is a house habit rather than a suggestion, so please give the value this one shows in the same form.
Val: 1034 (hPa)
